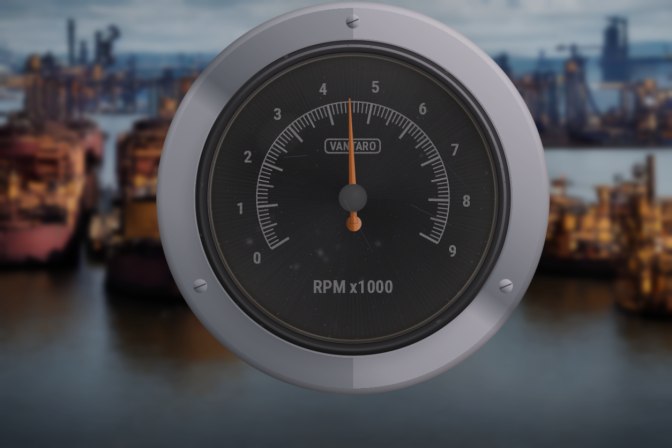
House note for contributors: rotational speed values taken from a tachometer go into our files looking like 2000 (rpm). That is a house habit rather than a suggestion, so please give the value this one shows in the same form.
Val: 4500 (rpm)
